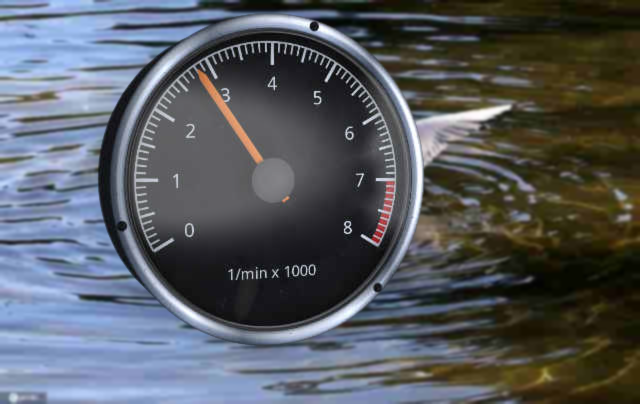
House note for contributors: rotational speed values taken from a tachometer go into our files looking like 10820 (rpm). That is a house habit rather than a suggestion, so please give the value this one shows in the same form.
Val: 2800 (rpm)
